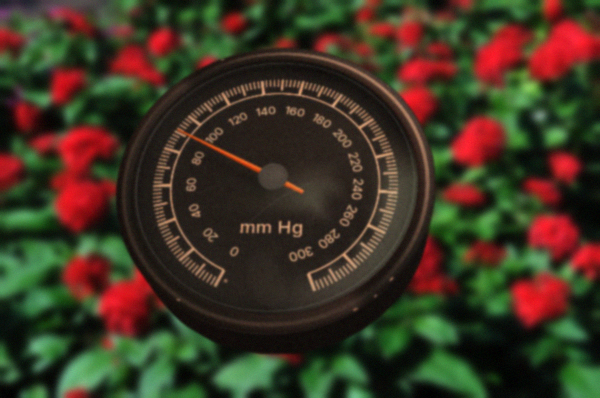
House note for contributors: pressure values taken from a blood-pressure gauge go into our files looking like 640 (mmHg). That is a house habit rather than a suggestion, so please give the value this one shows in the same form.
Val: 90 (mmHg)
